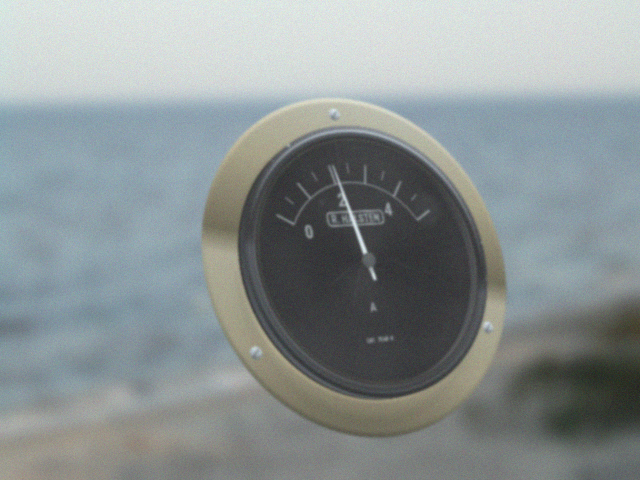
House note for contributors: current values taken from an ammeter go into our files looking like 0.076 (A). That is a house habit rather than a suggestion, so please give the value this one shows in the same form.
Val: 2 (A)
